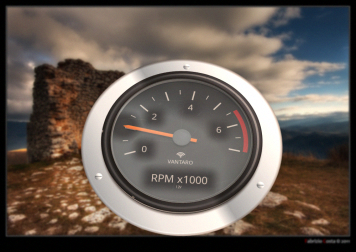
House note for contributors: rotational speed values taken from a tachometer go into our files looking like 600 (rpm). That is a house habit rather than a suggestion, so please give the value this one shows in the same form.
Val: 1000 (rpm)
